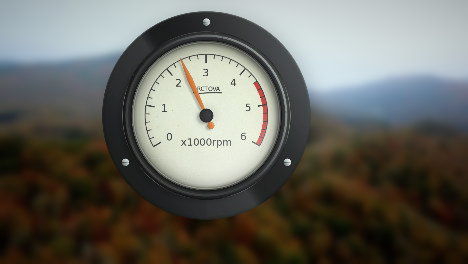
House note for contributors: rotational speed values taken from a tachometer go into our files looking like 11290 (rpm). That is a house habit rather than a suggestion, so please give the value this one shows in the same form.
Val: 2400 (rpm)
